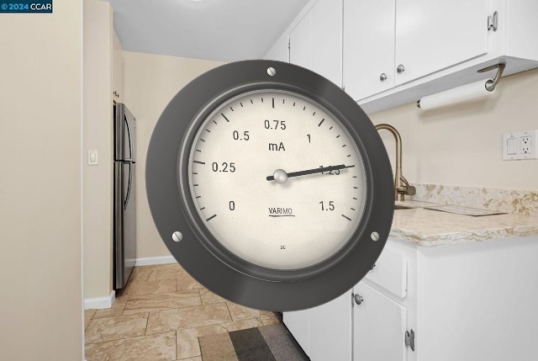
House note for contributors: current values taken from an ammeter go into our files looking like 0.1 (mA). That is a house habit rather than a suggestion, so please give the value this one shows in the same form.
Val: 1.25 (mA)
